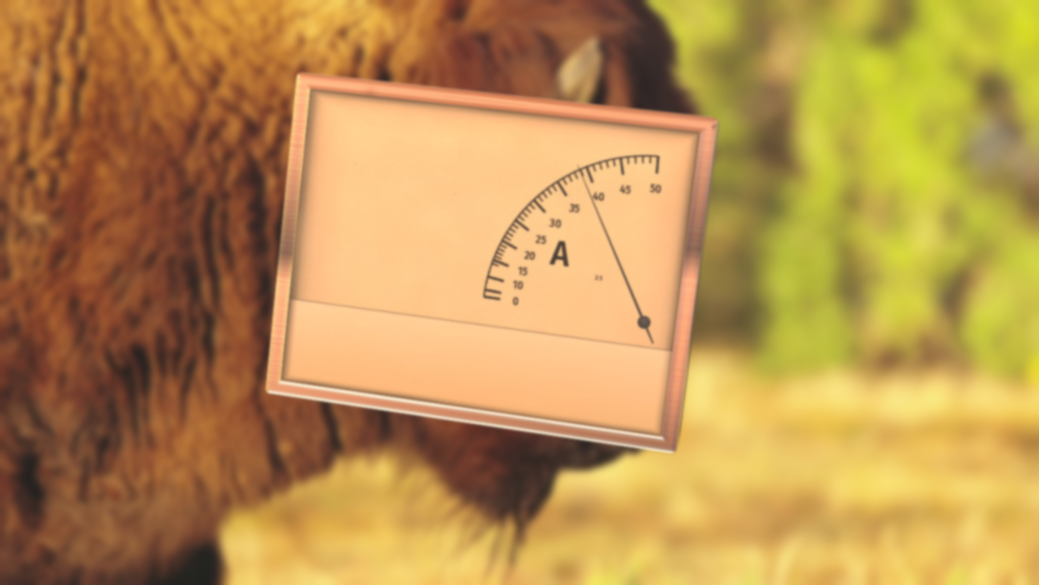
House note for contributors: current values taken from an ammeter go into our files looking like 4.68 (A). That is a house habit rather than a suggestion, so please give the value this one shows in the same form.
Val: 39 (A)
